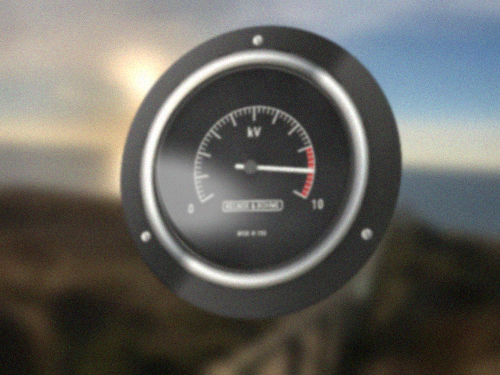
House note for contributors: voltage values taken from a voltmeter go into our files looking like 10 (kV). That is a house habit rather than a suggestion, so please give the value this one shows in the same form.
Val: 9 (kV)
